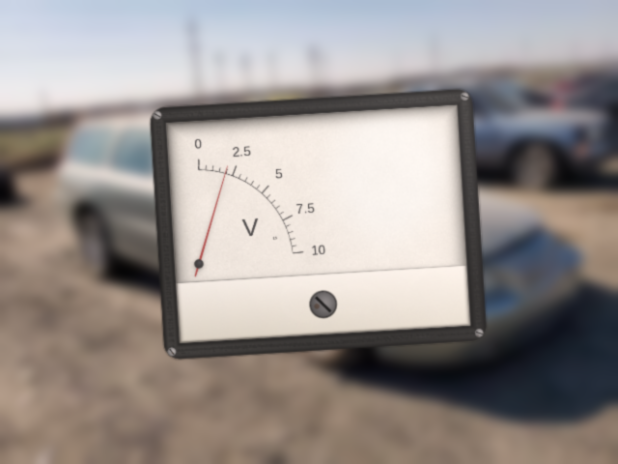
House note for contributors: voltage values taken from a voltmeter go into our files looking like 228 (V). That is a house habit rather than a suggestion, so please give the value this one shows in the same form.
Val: 2 (V)
